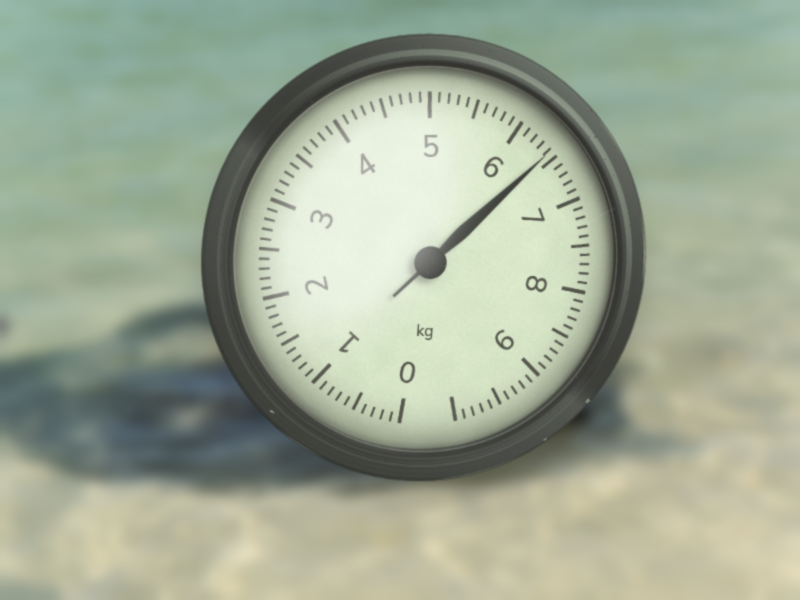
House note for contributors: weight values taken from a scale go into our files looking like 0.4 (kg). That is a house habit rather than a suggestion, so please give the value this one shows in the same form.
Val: 6.4 (kg)
